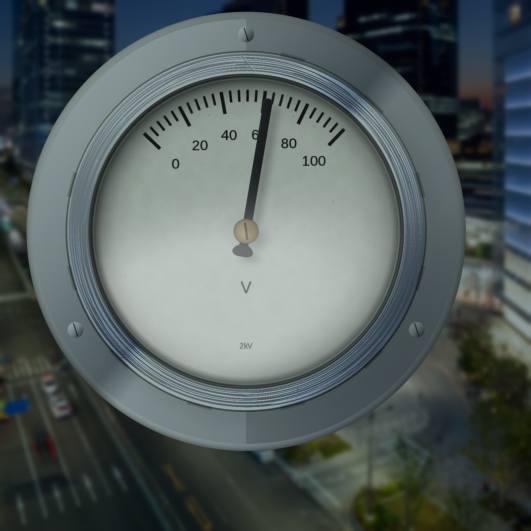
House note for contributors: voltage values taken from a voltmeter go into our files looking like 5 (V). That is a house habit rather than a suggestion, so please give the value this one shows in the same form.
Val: 62 (V)
